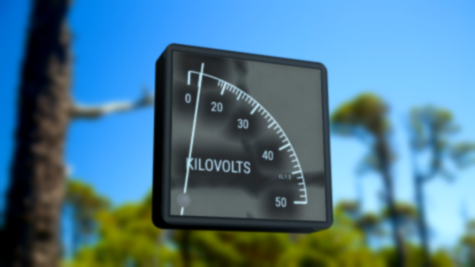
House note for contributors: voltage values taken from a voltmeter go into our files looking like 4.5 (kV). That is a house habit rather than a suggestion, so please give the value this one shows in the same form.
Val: 10 (kV)
